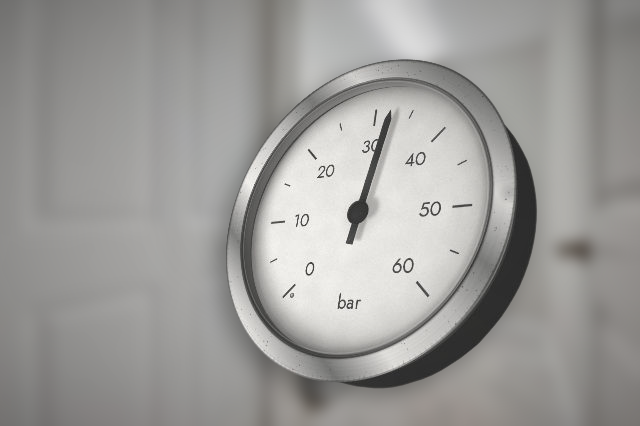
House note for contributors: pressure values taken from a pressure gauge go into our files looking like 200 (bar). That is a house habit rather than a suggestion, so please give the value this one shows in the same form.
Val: 32.5 (bar)
